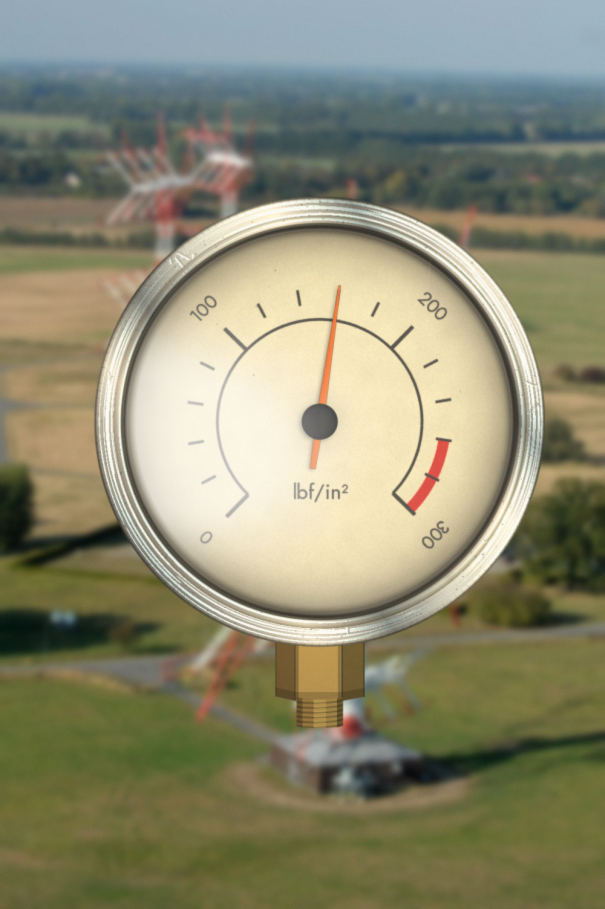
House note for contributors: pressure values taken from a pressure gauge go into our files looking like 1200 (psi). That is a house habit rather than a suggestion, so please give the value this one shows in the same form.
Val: 160 (psi)
